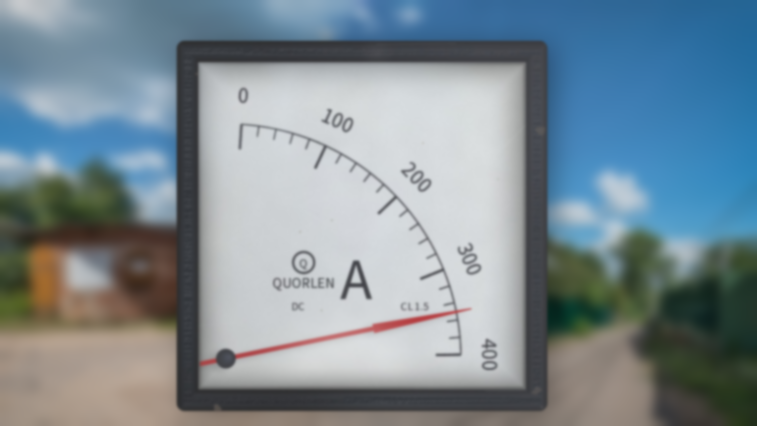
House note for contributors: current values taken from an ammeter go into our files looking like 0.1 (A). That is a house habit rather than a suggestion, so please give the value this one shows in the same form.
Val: 350 (A)
